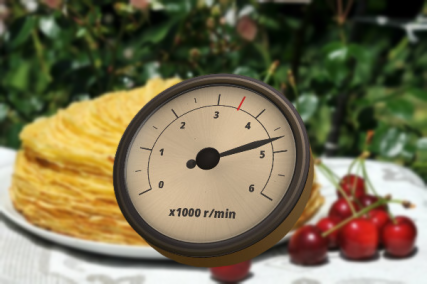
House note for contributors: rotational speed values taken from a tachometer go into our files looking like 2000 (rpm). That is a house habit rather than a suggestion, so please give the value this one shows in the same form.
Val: 4750 (rpm)
